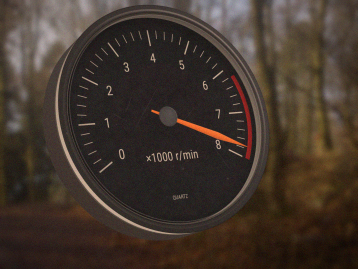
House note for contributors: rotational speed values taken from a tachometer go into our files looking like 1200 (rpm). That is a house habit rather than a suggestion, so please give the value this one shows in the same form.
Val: 7800 (rpm)
